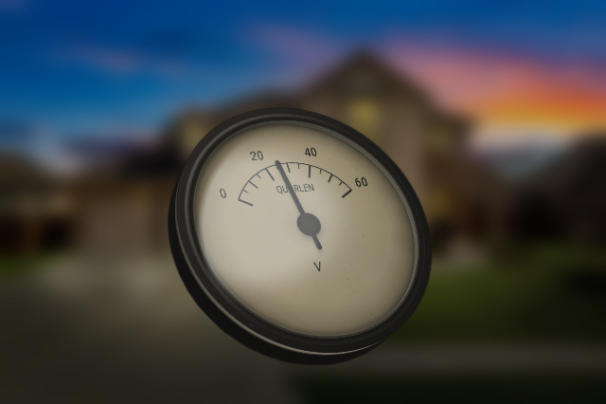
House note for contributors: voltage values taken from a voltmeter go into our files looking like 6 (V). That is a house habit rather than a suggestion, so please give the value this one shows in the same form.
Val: 25 (V)
